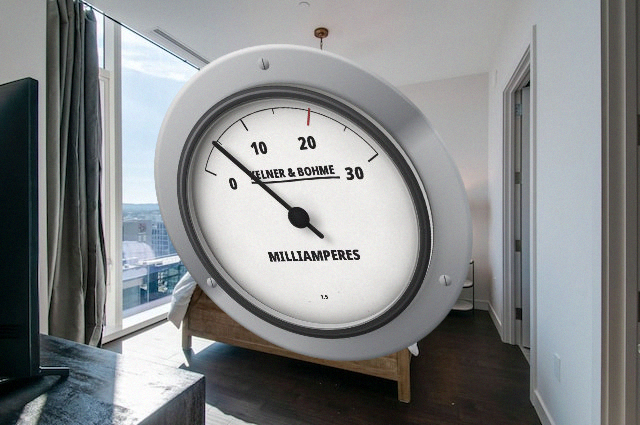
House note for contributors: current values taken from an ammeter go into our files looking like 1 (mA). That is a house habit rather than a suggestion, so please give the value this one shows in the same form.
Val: 5 (mA)
